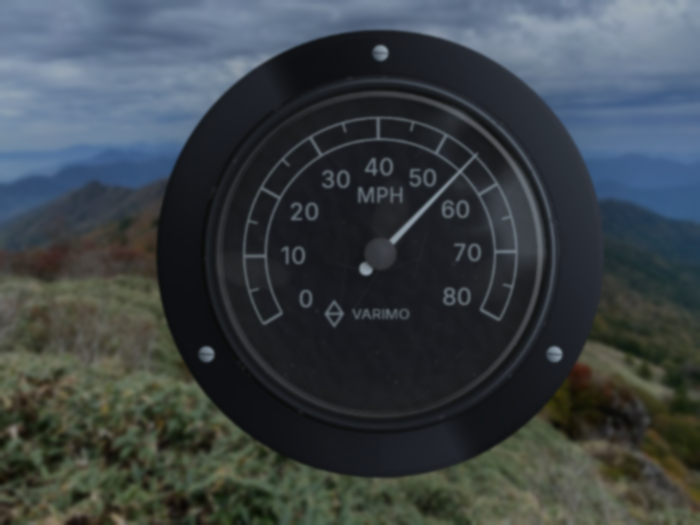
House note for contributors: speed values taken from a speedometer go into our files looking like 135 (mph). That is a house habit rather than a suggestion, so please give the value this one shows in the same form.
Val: 55 (mph)
